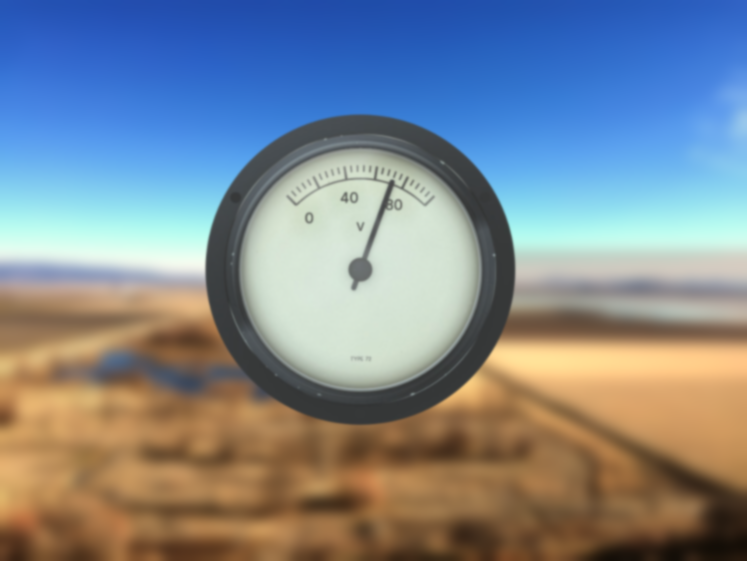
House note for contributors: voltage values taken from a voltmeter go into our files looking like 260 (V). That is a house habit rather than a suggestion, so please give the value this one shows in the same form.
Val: 72 (V)
